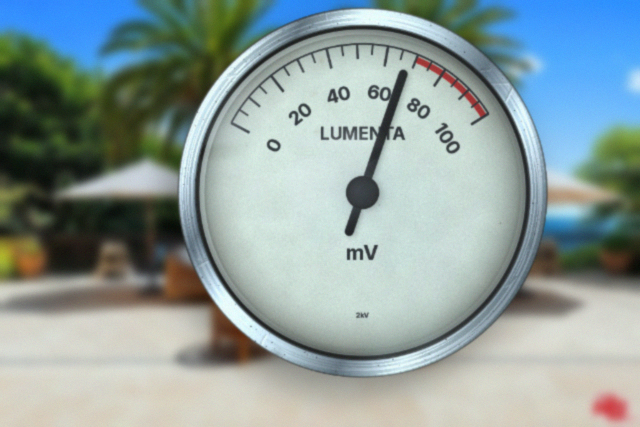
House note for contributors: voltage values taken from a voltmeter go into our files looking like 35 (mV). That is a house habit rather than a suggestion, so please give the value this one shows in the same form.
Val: 67.5 (mV)
